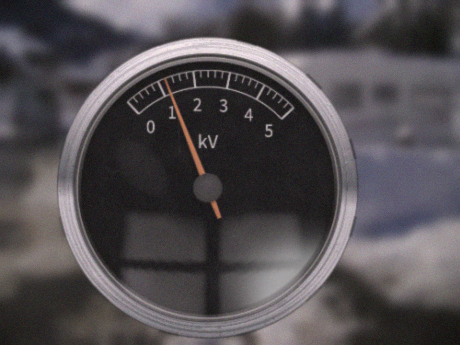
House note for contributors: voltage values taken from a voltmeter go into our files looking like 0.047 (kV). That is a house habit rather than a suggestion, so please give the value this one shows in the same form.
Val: 1.2 (kV)
